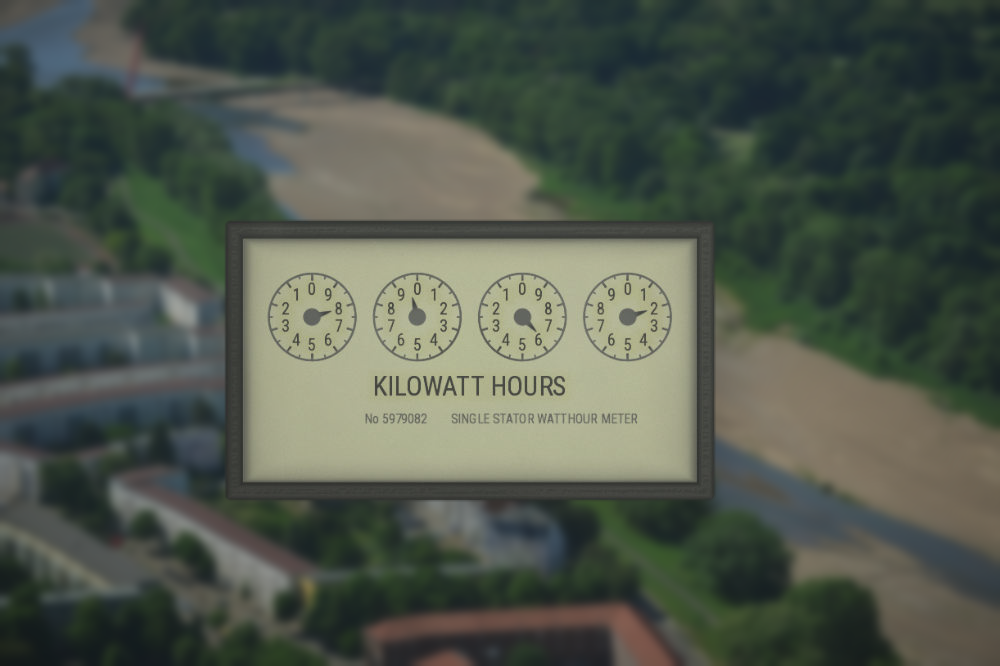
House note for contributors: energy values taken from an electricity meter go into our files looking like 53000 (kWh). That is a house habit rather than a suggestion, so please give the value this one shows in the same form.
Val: 7962 (kWh)
